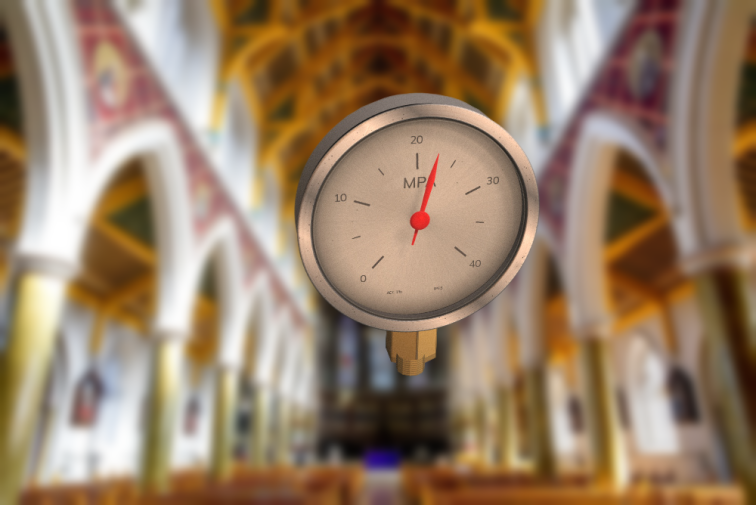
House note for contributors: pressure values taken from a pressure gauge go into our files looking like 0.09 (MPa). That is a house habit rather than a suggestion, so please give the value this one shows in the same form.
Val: 22.5 (MPa)
